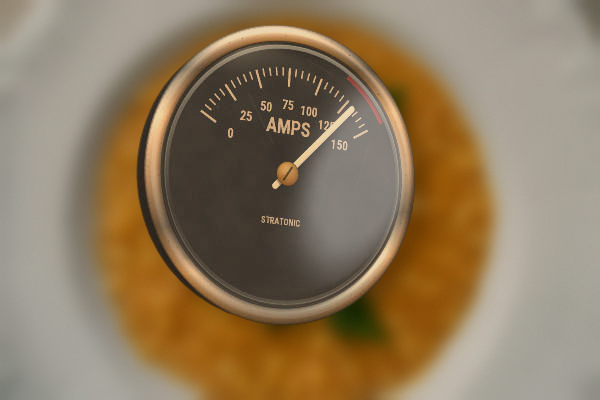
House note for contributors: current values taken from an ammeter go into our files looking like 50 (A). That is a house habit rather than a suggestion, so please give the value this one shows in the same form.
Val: 130 (A)
